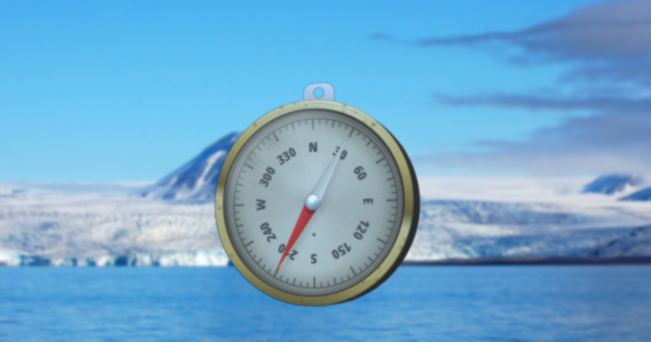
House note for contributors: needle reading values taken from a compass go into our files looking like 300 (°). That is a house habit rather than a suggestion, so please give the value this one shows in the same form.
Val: 210 (°)
